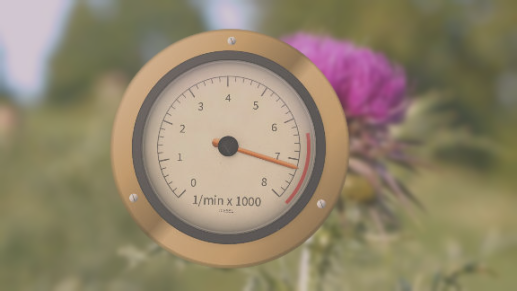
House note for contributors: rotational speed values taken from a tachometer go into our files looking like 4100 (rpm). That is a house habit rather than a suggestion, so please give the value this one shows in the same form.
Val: 7200 (rpm)
